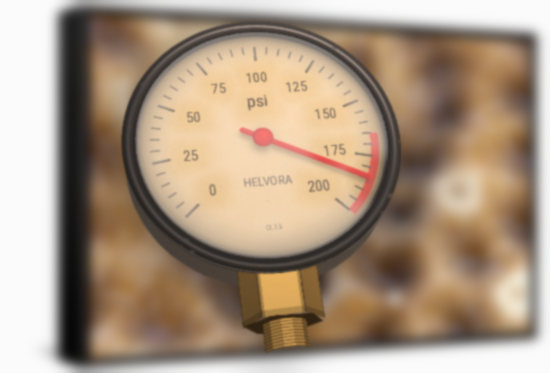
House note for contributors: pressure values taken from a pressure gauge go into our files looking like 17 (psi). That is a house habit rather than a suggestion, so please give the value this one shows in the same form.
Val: 185 (psi)
